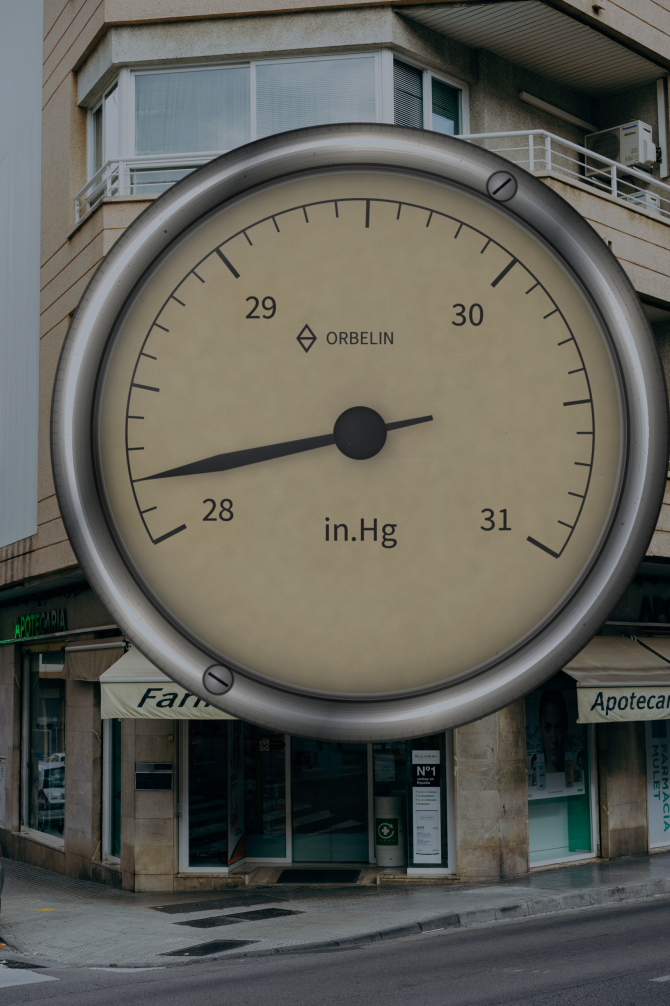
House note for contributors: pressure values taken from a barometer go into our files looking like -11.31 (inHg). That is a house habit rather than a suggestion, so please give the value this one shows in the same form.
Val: 28.2 (inHg)
